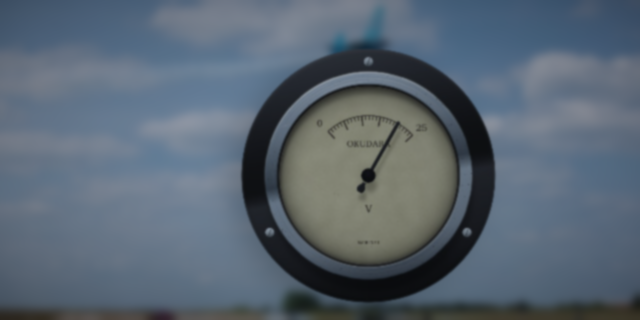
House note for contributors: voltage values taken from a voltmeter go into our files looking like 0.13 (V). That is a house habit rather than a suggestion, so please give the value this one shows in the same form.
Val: 20 (V)
